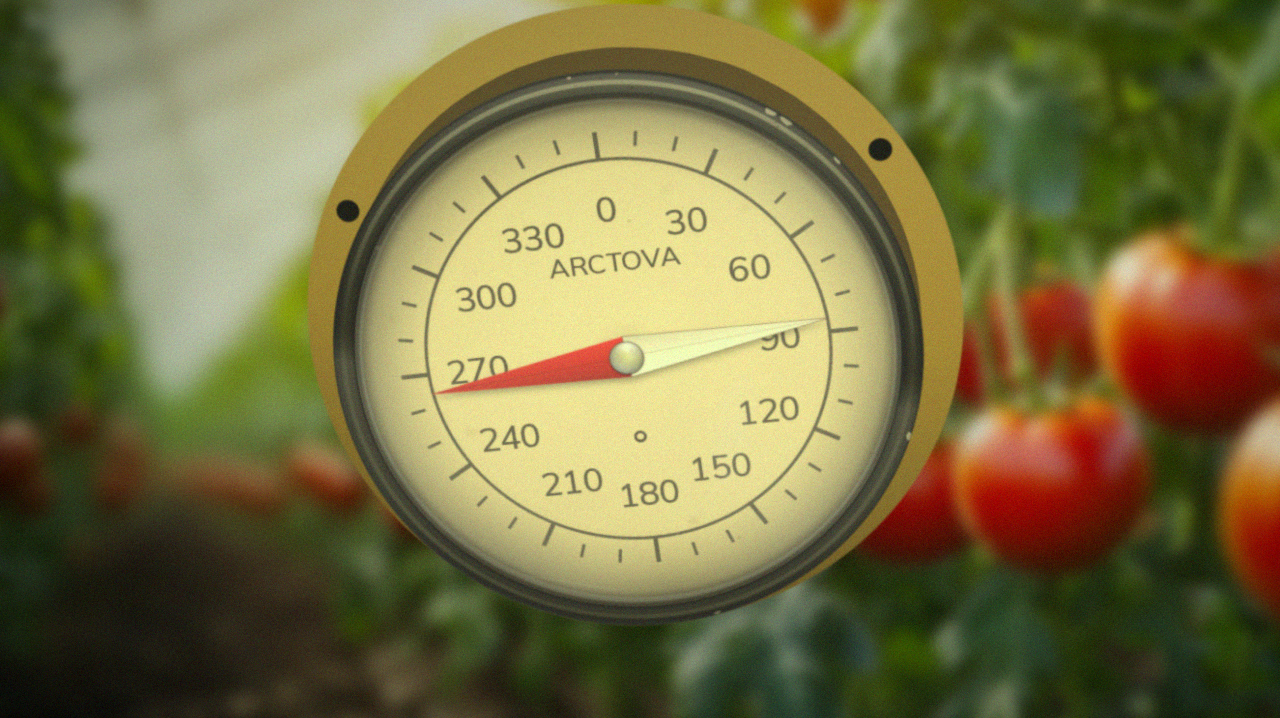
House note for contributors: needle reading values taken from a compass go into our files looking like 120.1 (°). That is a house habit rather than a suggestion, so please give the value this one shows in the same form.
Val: 265 (°)
